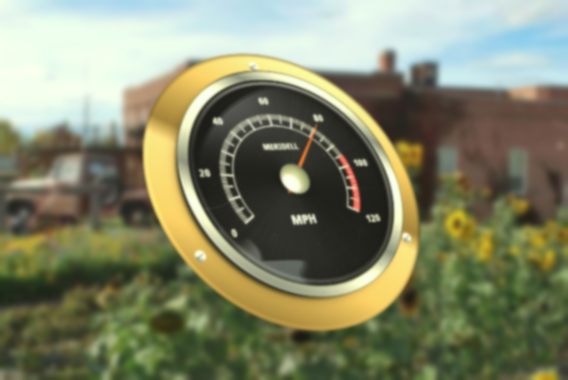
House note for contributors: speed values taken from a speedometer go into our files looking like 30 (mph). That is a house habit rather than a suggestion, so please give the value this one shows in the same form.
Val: 80 (mph)
